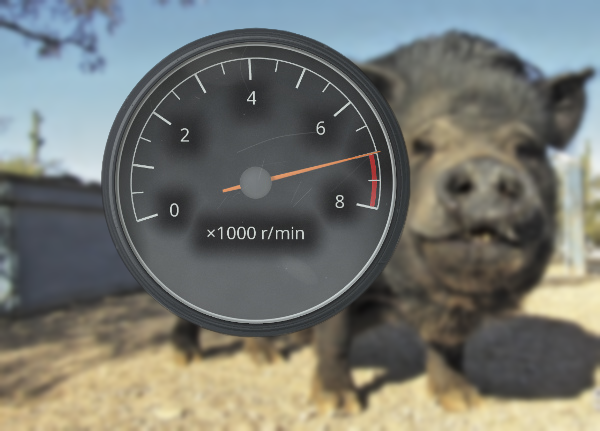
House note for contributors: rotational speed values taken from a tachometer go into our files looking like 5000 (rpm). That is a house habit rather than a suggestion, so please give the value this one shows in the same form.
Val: 7000 (rpm)
